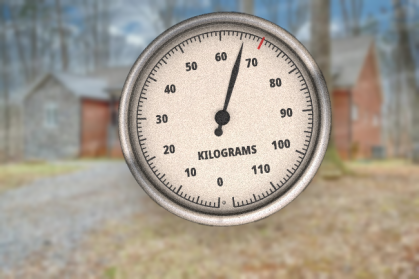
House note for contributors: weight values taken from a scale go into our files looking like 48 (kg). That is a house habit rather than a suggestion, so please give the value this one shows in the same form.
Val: 66 (kg)
